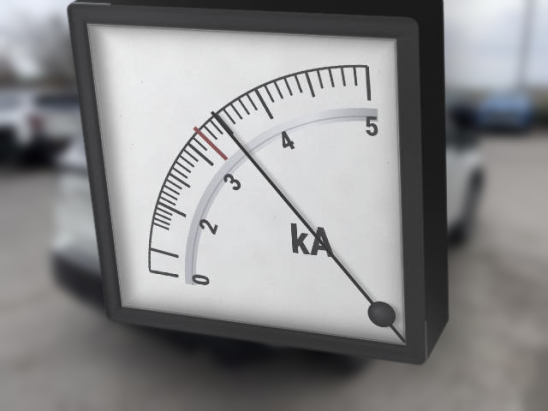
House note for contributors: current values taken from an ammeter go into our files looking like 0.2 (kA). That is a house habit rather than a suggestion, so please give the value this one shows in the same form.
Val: 3.5 (kA)
